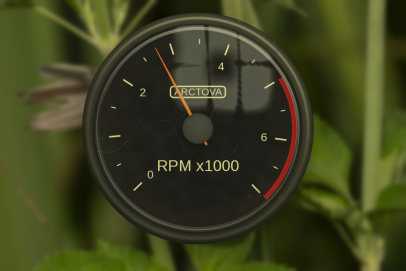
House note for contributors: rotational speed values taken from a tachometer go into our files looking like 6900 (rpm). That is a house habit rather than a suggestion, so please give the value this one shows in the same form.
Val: 2750 (rpm)
